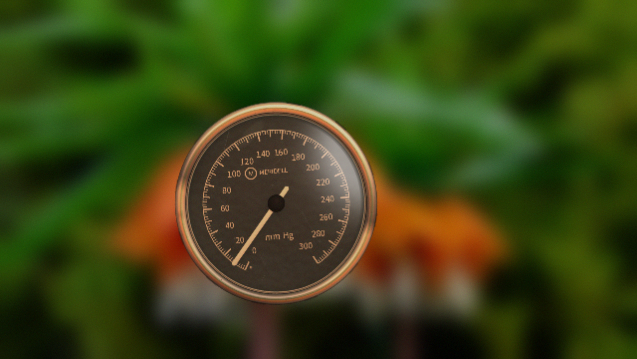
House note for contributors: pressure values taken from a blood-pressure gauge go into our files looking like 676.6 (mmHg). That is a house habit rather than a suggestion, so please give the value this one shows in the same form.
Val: 10 (mmHg)
